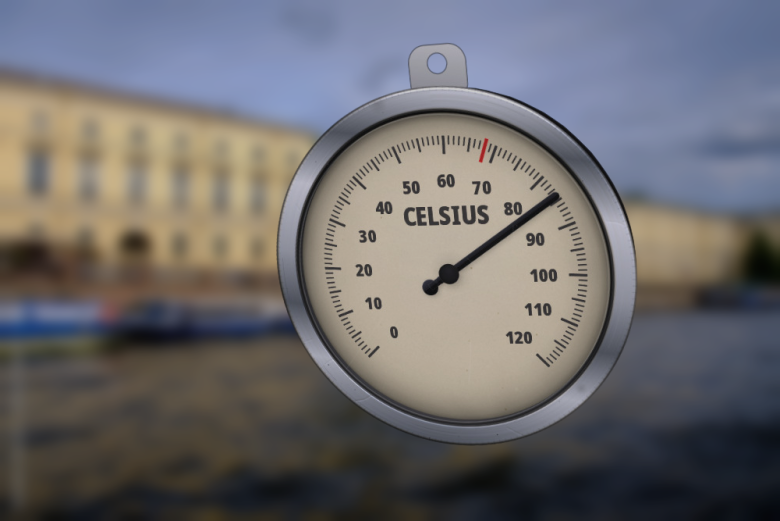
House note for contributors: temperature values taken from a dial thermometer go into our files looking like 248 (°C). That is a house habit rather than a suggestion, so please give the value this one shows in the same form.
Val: 84 (°C)
